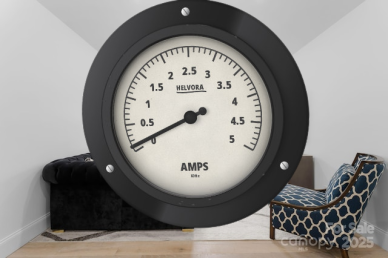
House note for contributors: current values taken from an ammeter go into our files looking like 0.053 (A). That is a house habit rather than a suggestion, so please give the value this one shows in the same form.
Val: 0.1 (A)
